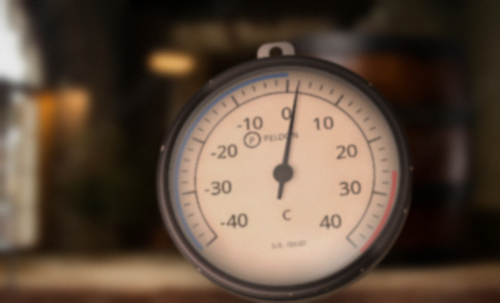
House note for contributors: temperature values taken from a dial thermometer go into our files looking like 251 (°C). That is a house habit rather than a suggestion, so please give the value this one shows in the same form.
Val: 2 (°C)
